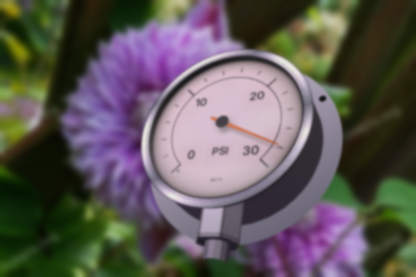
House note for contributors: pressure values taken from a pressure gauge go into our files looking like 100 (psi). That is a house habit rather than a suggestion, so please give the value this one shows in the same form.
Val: 28 (psi)
